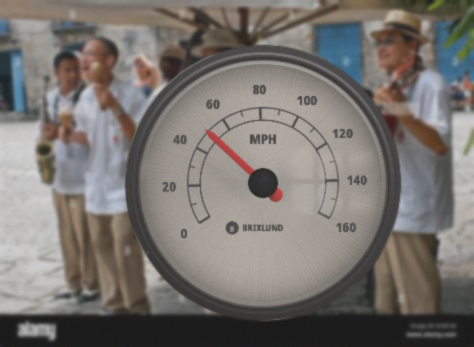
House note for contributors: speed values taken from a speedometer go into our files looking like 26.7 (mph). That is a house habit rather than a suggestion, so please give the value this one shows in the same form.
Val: 50 (mph)
